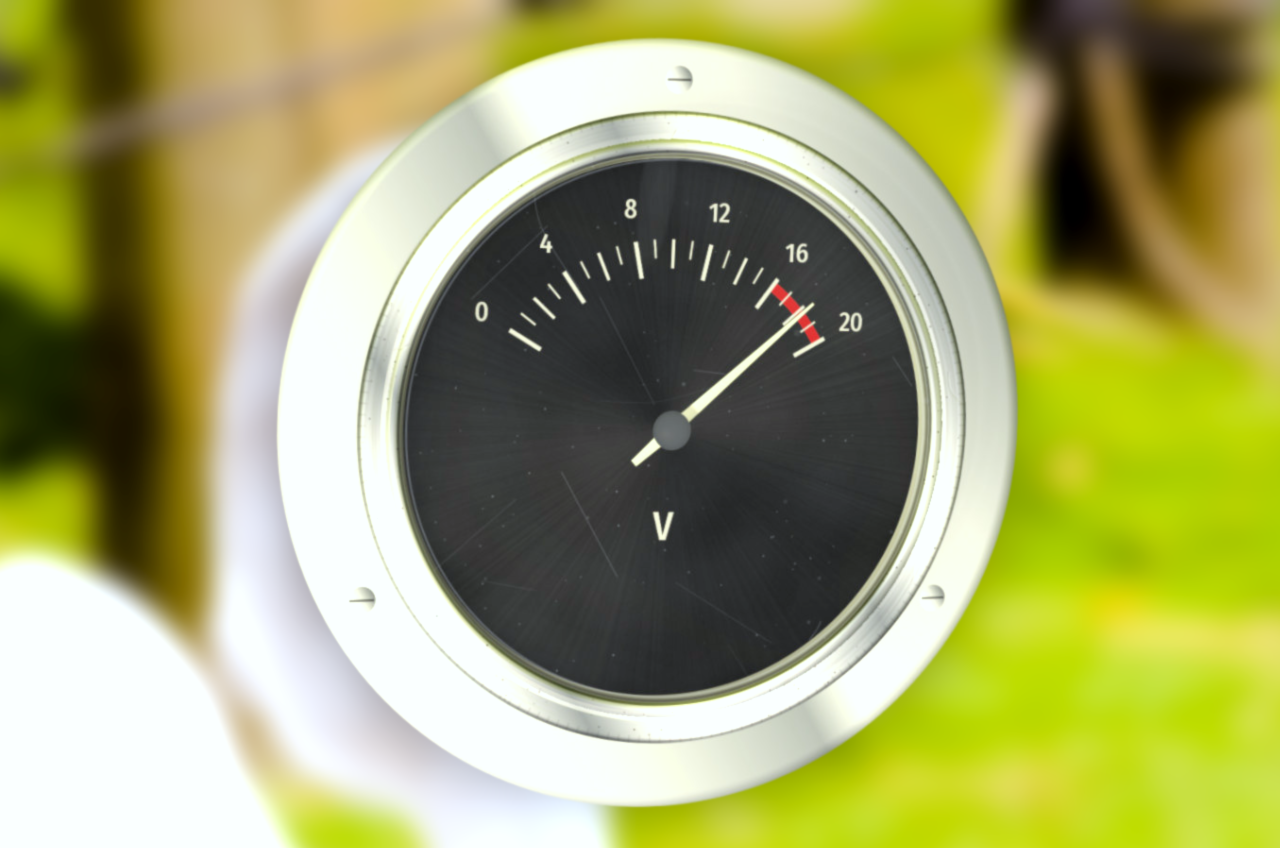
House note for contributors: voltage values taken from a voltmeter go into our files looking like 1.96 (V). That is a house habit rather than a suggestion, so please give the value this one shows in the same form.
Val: 18 (V)
